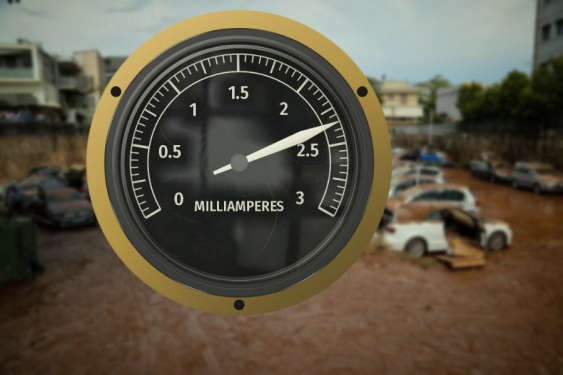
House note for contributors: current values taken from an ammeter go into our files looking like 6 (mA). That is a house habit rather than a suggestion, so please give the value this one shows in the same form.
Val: 2.35 (mA)
